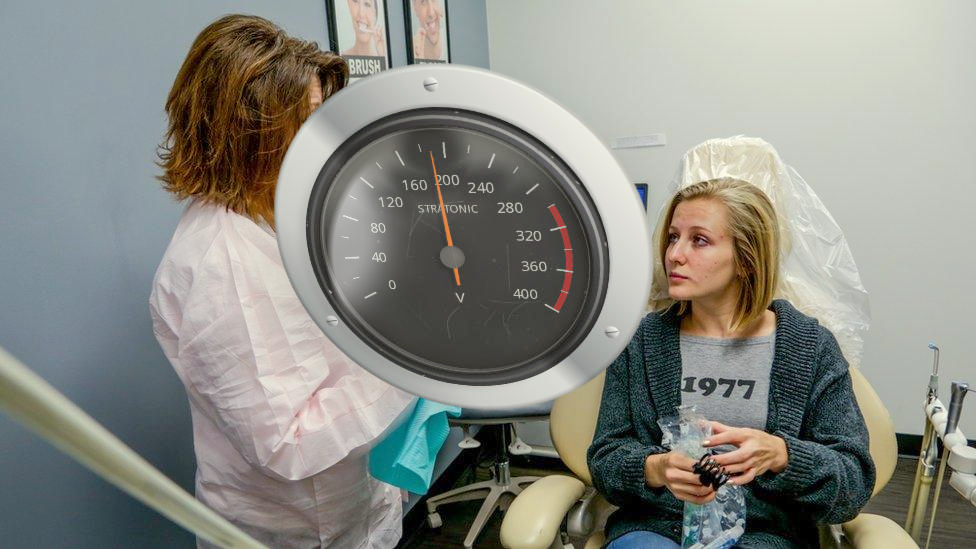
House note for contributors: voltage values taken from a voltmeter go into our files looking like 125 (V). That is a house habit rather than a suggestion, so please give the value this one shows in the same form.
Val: 190 (V)
